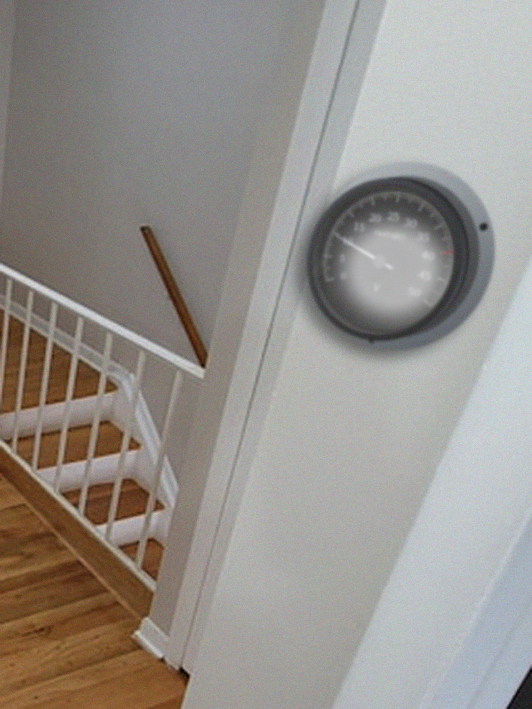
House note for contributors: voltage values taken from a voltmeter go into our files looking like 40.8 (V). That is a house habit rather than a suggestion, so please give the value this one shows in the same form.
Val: 10 (V)
